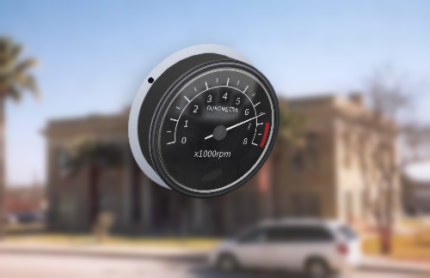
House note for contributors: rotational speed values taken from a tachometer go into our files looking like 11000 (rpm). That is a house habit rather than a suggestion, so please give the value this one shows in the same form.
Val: 6500 (rpm)
